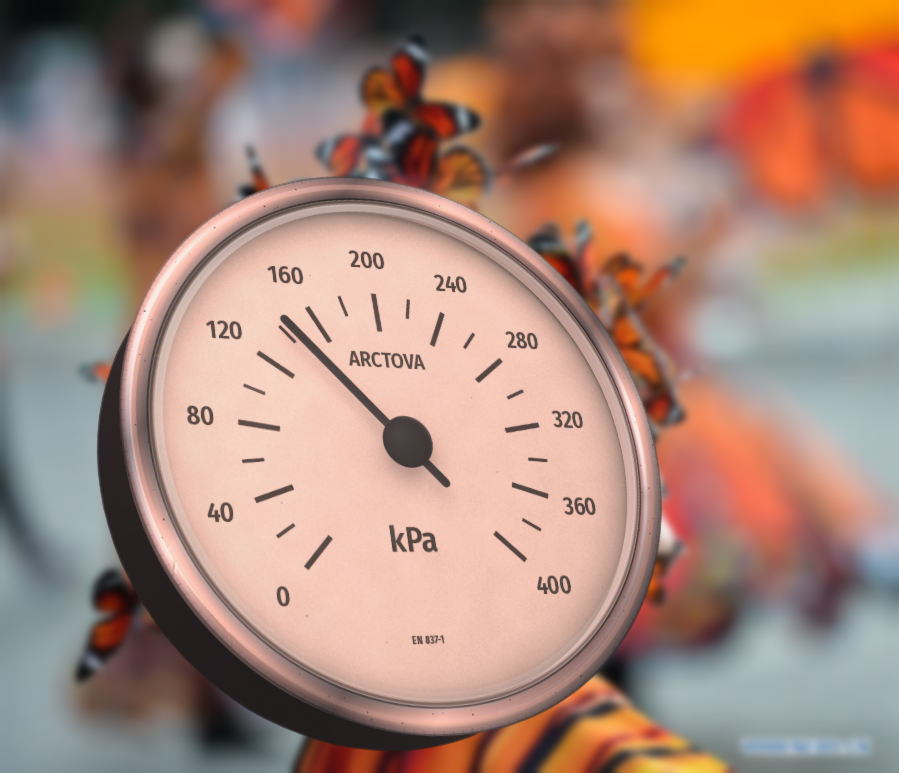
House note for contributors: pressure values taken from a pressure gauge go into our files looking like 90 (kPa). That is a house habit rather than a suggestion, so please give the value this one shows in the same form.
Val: 140 (kPa)
